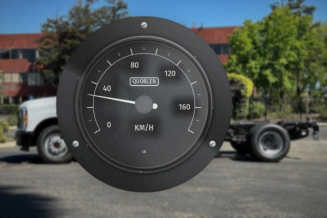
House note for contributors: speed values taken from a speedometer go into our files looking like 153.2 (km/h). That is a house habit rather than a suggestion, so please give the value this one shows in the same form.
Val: 30 (km/h)
